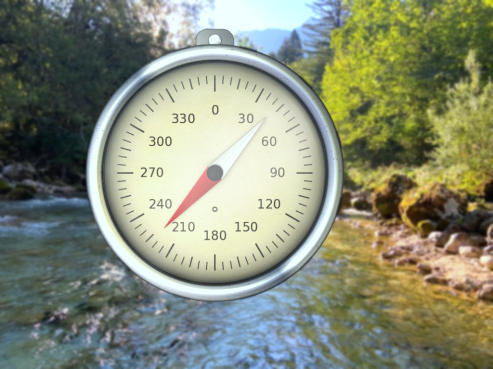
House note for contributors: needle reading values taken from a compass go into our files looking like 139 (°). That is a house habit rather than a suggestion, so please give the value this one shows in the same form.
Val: 222.5 (°)
